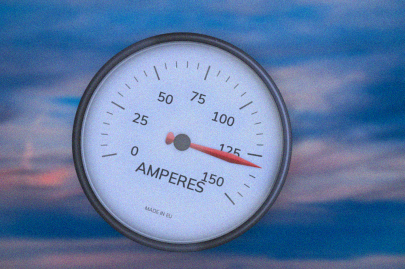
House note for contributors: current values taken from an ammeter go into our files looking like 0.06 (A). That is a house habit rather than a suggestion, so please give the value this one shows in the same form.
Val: 130 (A)
